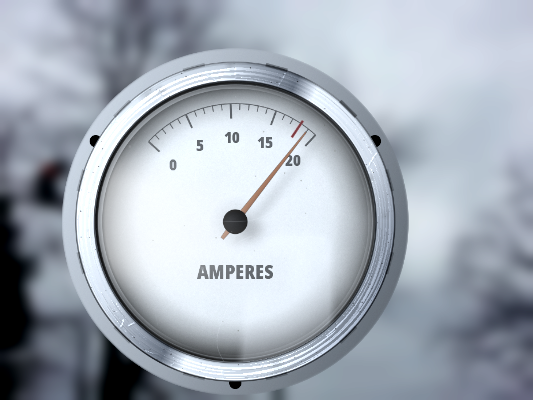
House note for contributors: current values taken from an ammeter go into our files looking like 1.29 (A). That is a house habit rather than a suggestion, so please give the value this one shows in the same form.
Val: 19 (A)
